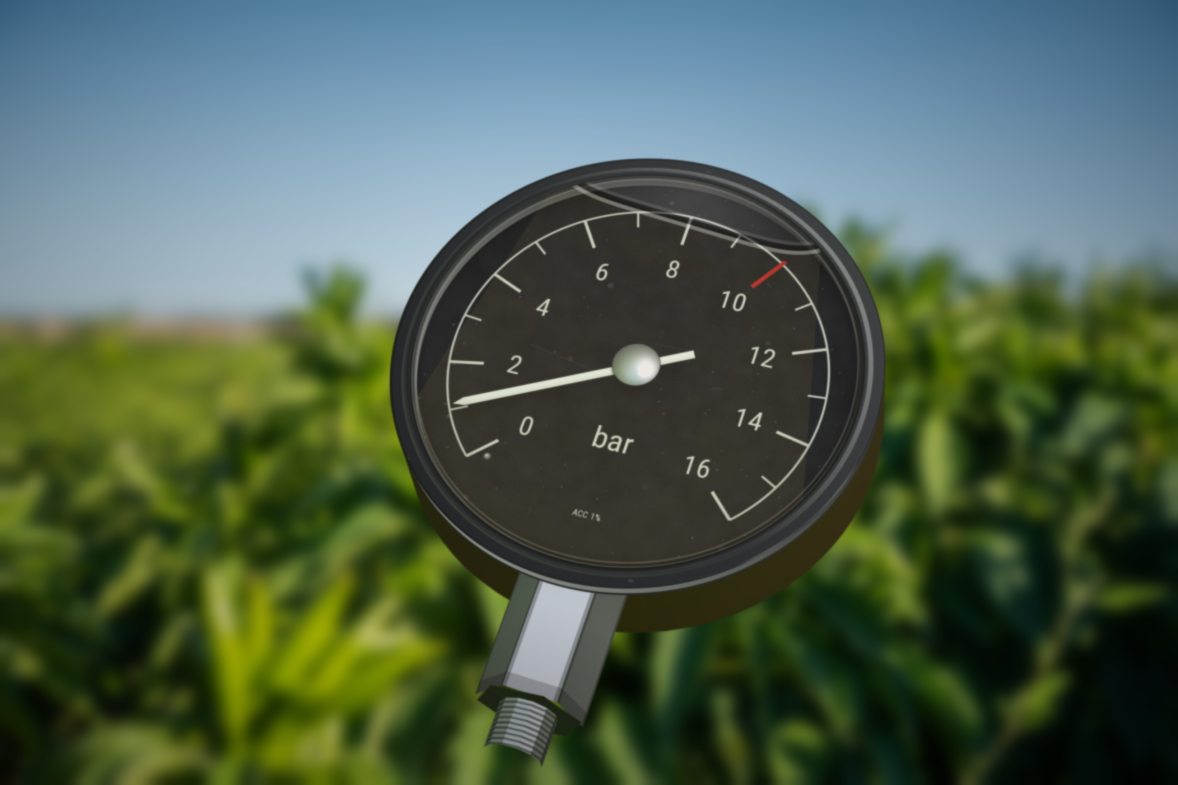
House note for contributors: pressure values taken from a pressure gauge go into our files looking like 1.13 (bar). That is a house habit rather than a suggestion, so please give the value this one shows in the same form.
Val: 1 (bar)
